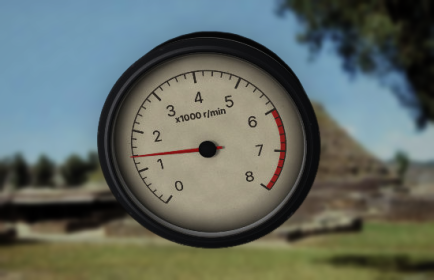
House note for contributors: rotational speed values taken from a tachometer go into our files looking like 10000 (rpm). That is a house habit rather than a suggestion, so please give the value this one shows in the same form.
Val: 1400 (rpm)
